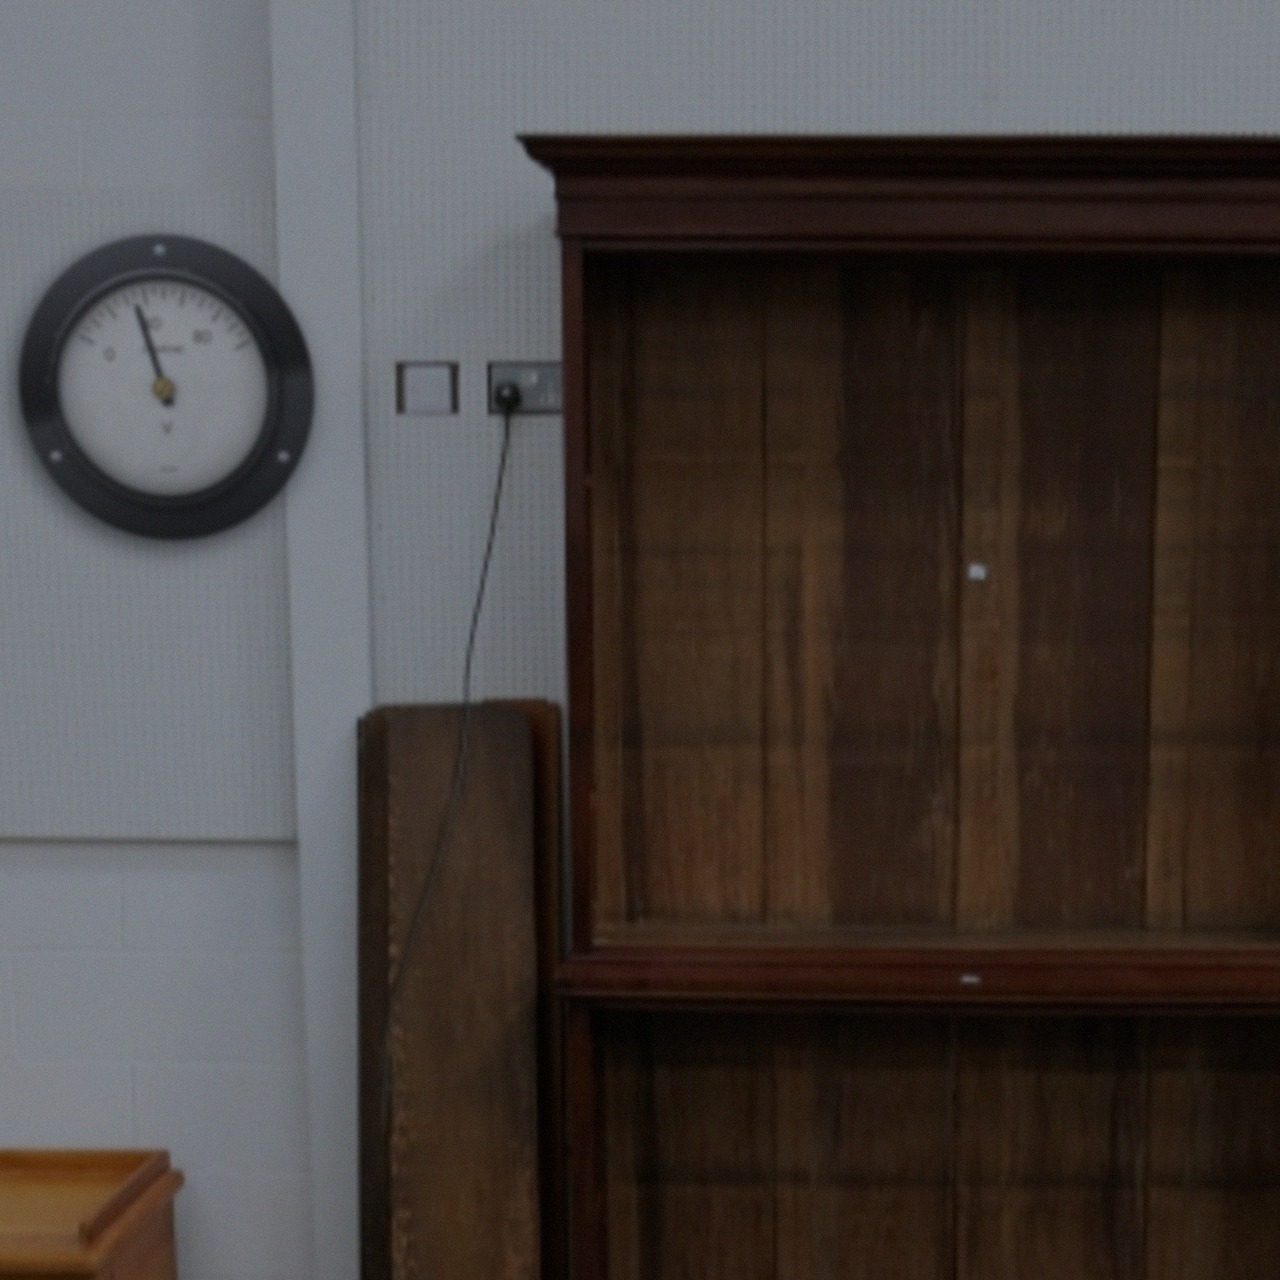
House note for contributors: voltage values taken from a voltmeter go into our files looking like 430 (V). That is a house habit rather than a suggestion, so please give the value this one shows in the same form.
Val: 35 (V)
